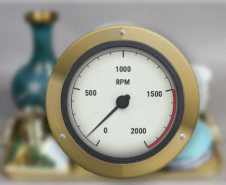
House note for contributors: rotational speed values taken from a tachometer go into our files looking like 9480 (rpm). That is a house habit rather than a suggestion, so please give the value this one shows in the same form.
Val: 100 (rpm)
